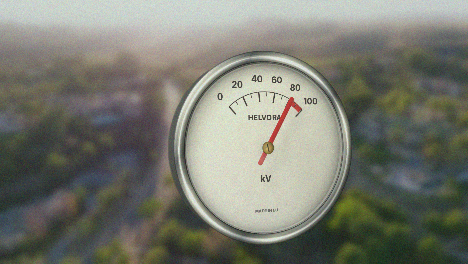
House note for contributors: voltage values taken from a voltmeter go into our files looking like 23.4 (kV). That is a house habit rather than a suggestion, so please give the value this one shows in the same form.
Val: 80 (kV)
